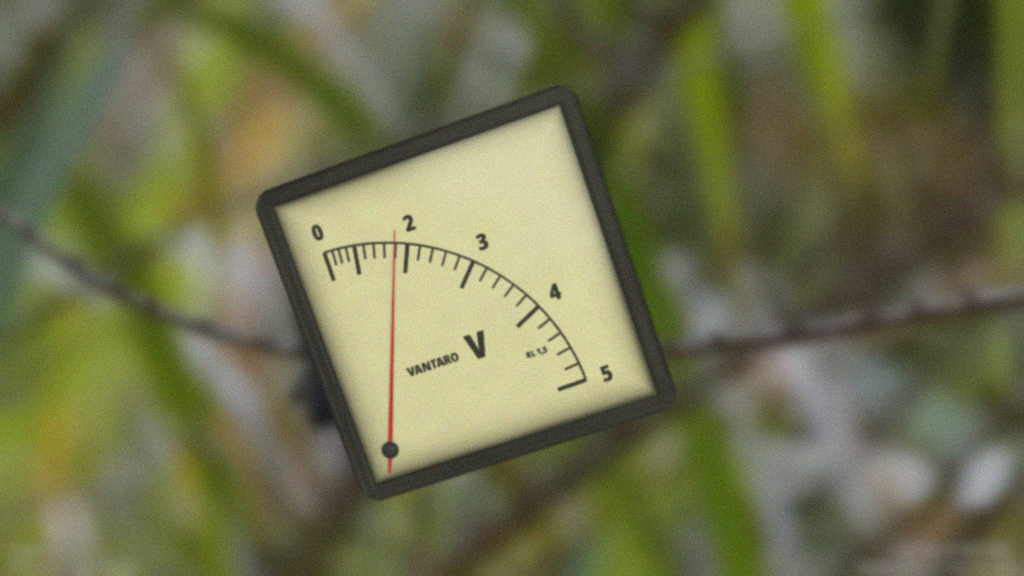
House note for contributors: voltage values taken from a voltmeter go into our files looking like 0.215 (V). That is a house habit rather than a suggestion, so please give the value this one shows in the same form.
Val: 1.8 (V)
